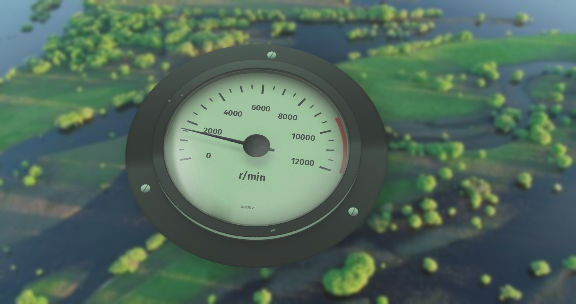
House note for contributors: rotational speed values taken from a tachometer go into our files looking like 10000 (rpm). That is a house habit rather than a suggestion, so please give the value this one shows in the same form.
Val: 1500 (rpm)
